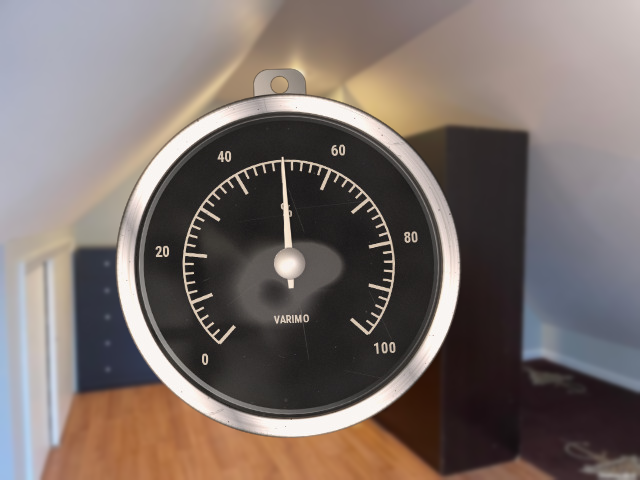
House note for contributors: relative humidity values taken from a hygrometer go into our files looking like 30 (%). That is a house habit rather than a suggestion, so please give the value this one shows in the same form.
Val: 50 (%)
